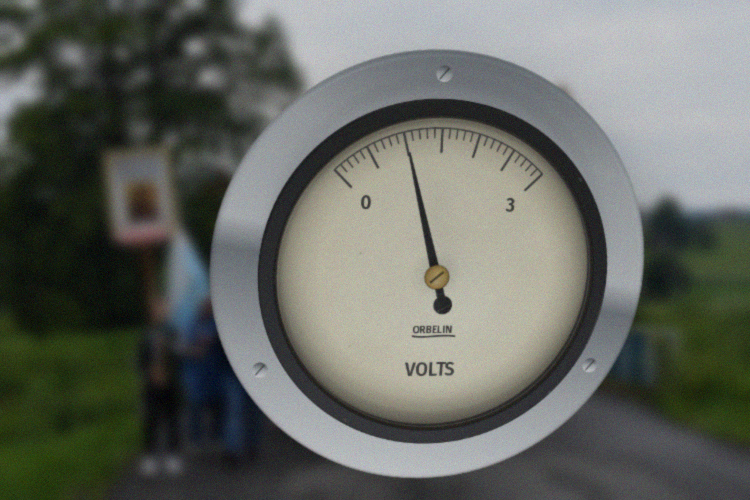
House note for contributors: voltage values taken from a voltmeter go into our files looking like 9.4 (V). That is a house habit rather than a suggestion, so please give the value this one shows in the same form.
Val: 1 (V)
